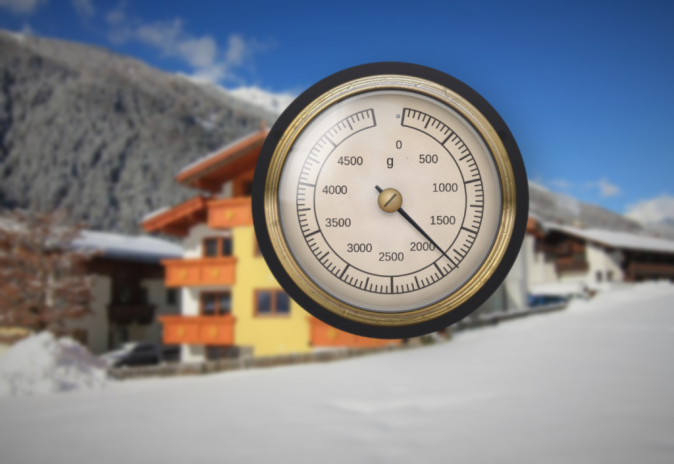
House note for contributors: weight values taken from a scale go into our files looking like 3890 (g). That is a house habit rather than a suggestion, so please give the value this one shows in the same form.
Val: 1850 (g)
